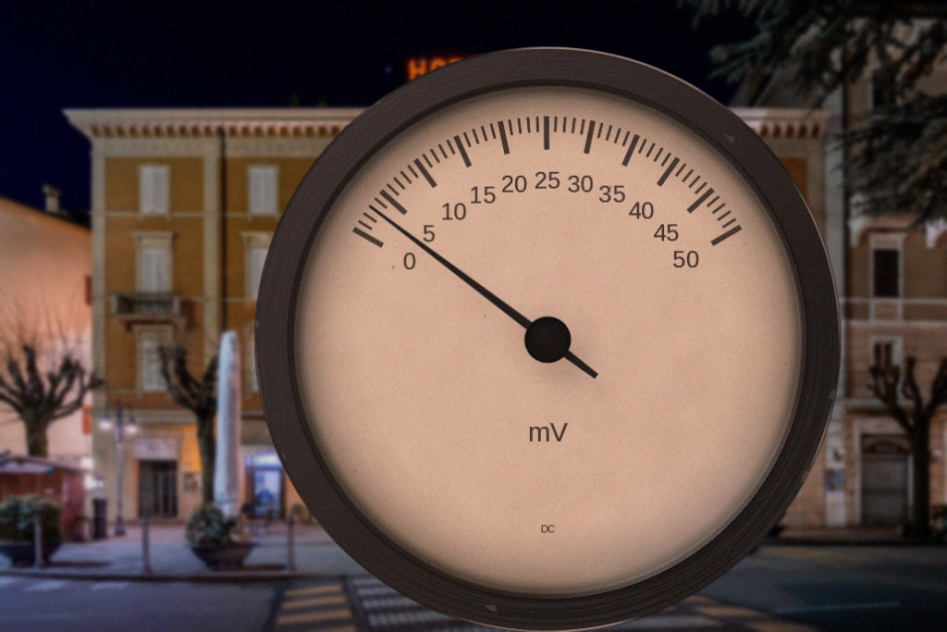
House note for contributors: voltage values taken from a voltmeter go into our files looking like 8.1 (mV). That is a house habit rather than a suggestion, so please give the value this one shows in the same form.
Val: 3 (mV)
